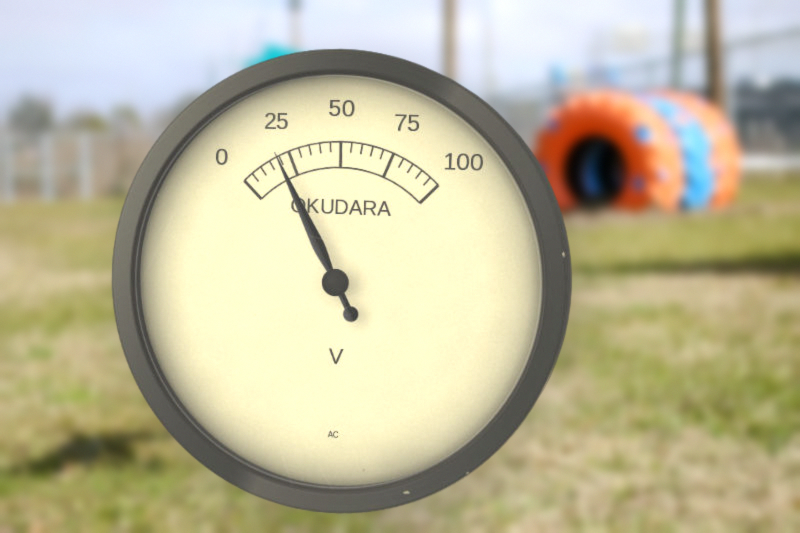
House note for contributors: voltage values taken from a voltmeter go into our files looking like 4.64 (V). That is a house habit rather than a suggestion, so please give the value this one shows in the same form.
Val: 20 (V)
